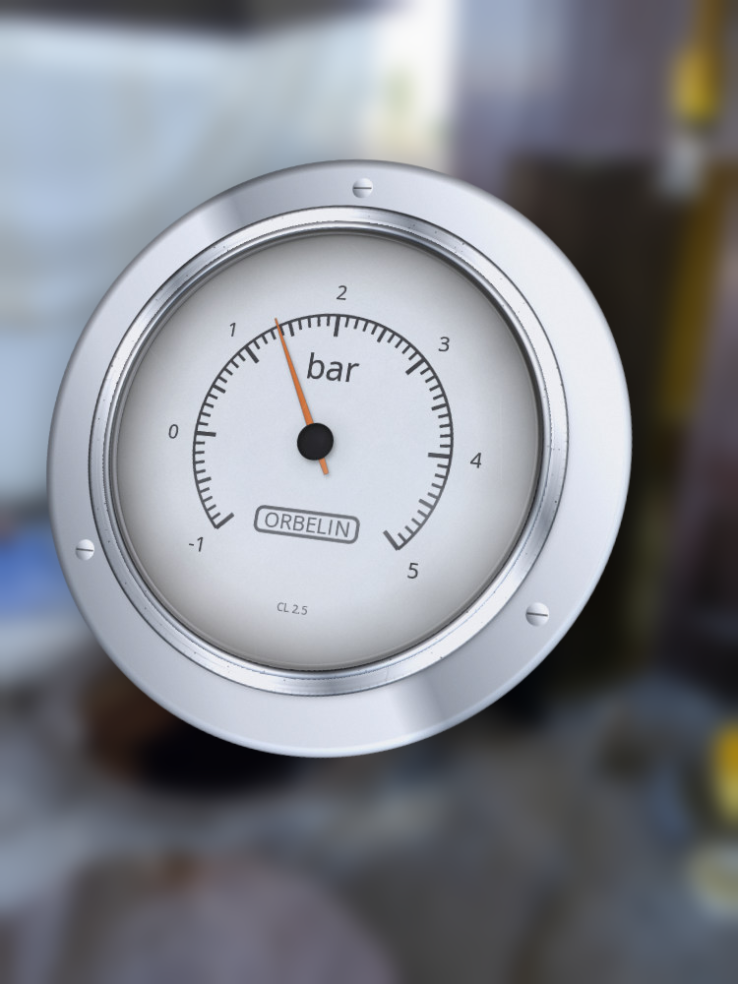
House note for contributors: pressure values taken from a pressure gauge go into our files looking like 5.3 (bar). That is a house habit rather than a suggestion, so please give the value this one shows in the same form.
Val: 1.4 (bar)
